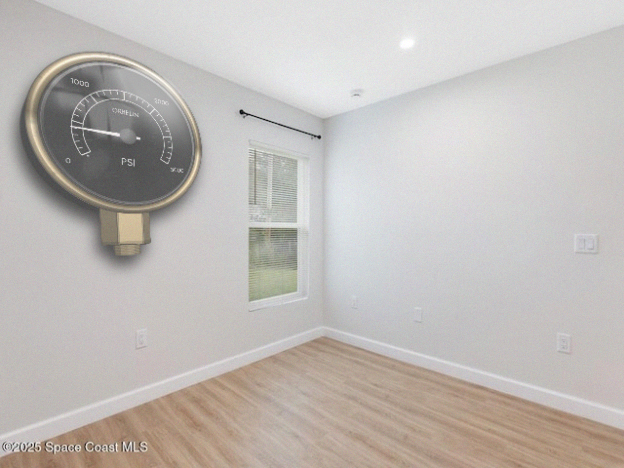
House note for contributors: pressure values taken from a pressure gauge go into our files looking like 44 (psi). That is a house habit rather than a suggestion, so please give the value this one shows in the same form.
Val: 400 (psi)
